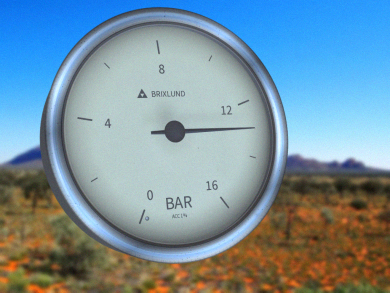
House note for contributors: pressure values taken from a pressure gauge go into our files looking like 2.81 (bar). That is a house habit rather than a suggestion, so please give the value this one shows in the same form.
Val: 13 (bar)
